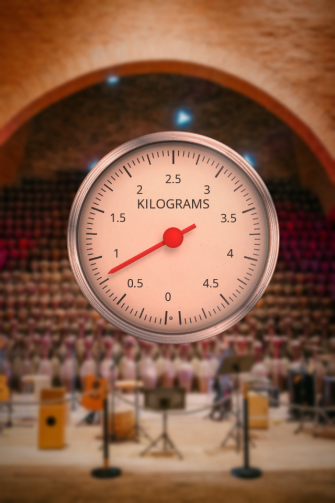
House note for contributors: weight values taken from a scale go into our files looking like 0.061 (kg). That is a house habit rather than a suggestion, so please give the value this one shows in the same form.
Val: 0.8 (kg)
